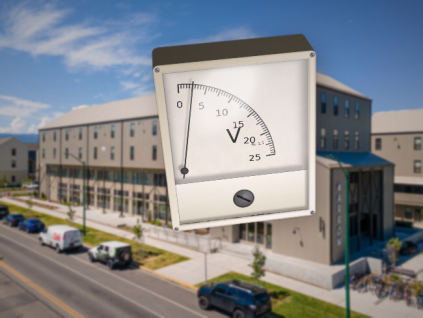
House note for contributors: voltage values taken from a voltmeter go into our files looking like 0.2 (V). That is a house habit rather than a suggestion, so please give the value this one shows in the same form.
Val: 2.5 (V)
